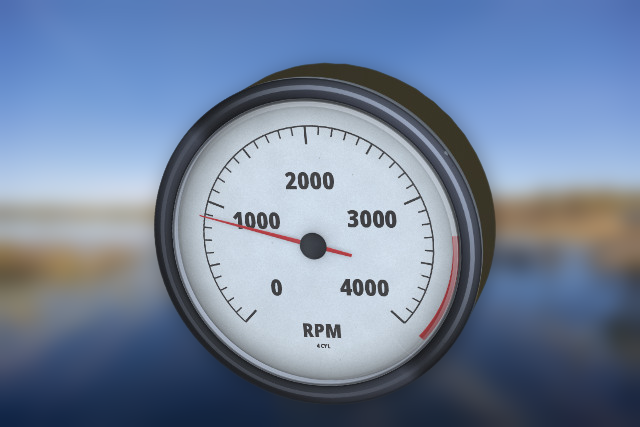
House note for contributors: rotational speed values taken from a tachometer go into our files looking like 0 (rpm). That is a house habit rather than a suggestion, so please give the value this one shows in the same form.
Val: 900 (rpm)
